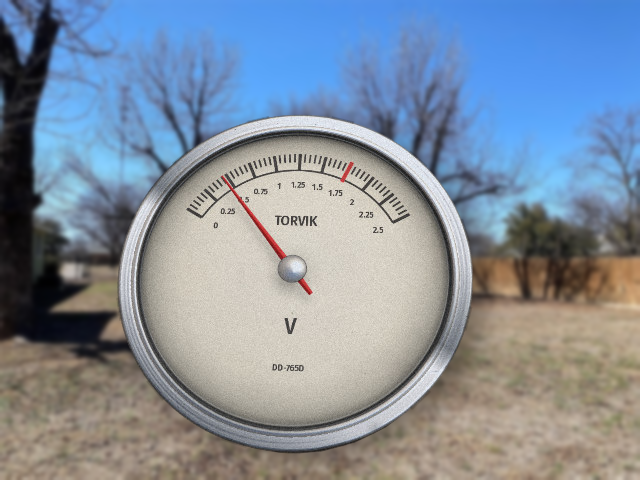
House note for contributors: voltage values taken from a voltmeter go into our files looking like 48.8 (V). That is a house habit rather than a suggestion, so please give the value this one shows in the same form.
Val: 0.45 (V)
